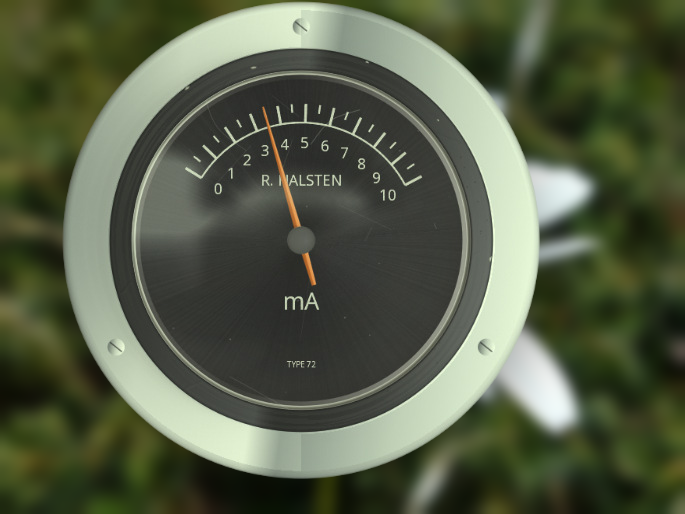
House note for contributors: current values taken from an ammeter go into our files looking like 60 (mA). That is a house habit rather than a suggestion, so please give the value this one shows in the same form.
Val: 3.5 (mA)
